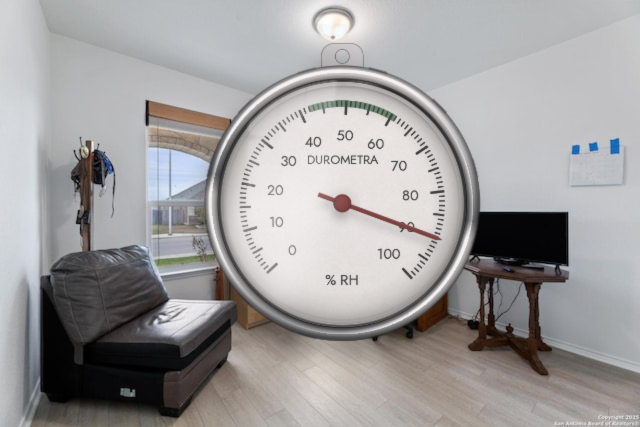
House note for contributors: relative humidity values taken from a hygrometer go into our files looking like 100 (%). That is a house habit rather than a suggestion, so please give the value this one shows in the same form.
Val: 90 (%)
